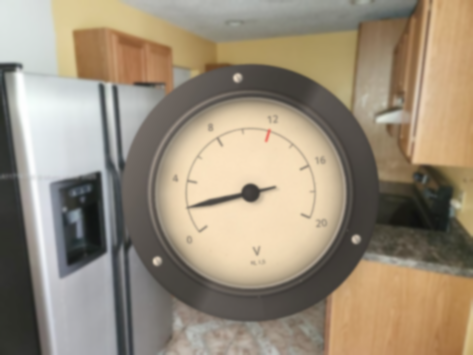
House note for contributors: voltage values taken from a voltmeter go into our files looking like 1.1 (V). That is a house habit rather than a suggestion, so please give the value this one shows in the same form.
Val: 2 (V)
